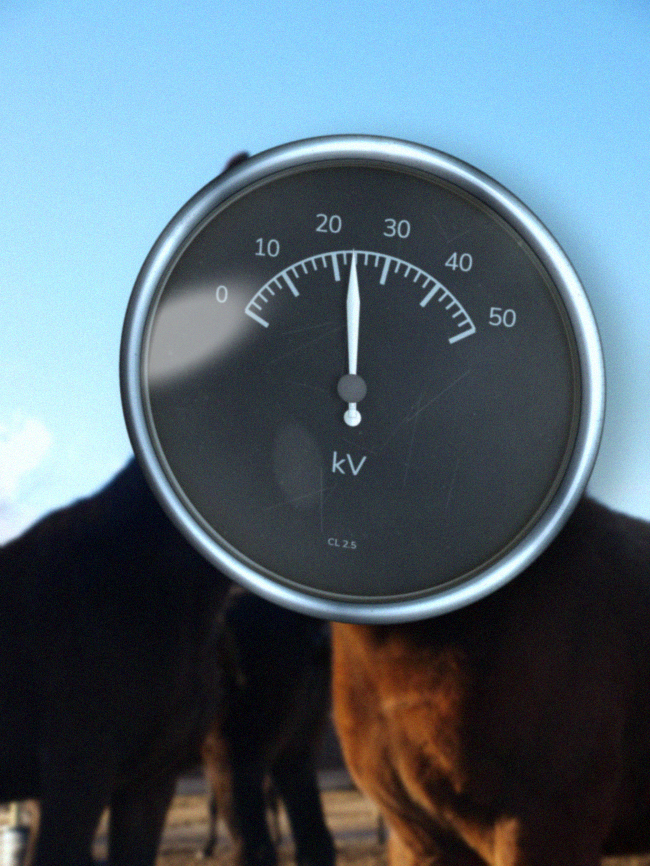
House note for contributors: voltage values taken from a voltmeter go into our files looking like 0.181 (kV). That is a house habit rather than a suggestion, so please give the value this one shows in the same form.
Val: 24 (kV)
